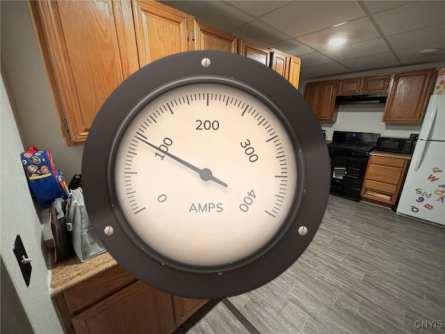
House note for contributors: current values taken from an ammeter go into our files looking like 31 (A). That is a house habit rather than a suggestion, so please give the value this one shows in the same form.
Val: 95 (A)
